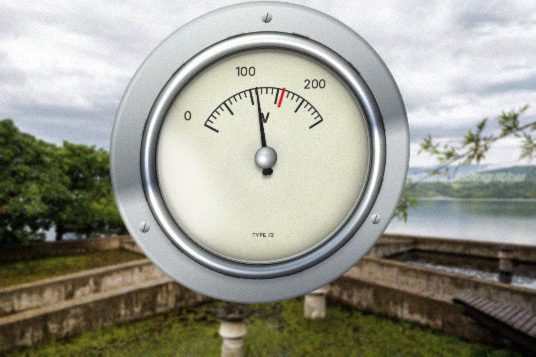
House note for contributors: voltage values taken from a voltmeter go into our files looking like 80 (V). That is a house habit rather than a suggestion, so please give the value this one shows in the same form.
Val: 110 (V)
